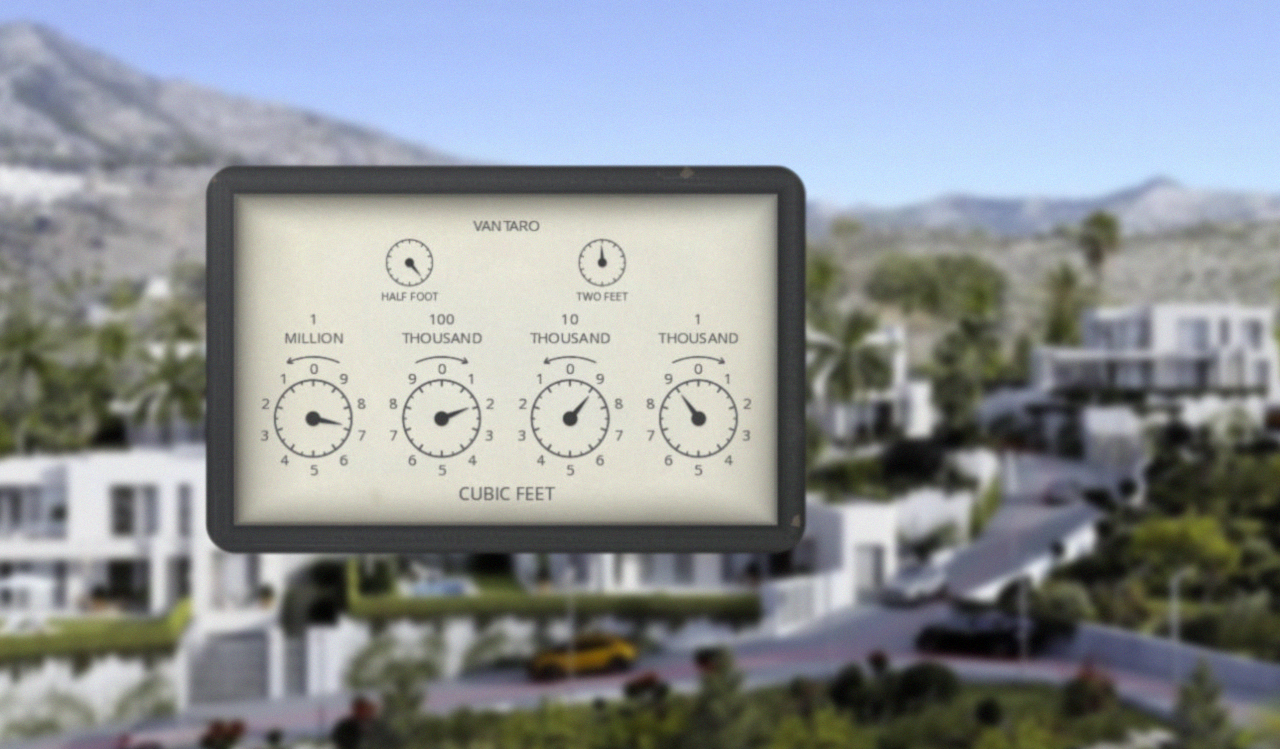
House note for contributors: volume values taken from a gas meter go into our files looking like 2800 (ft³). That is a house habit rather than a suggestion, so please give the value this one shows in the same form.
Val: 718900 (ft³)
